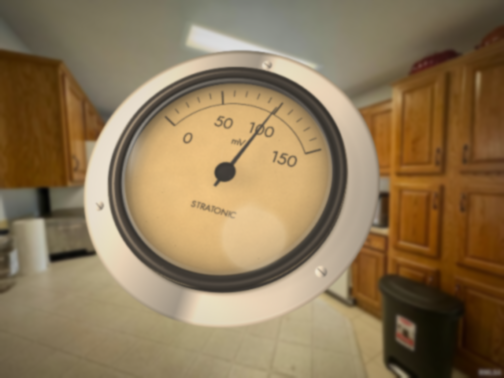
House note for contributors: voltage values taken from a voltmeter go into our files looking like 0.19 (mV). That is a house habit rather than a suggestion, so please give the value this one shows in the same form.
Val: 100 (mV)
